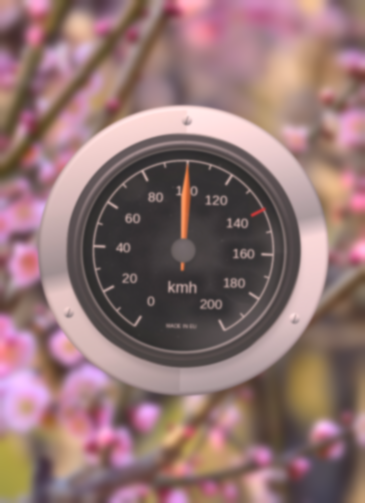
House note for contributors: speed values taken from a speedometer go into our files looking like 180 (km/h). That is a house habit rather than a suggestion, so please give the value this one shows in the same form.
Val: 100 (km/h)
